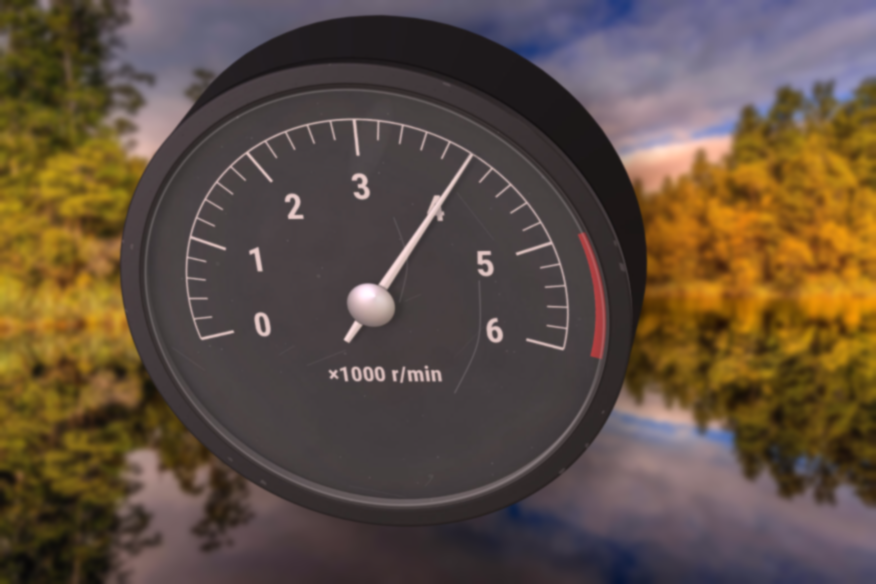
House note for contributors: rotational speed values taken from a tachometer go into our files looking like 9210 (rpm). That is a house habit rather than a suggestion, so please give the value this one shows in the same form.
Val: 4000 (rpm)
